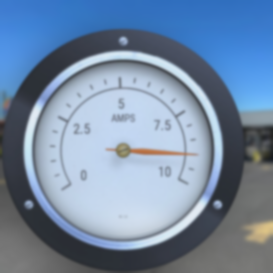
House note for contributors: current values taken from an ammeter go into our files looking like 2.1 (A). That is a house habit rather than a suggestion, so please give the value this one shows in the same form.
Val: 9 (A)
